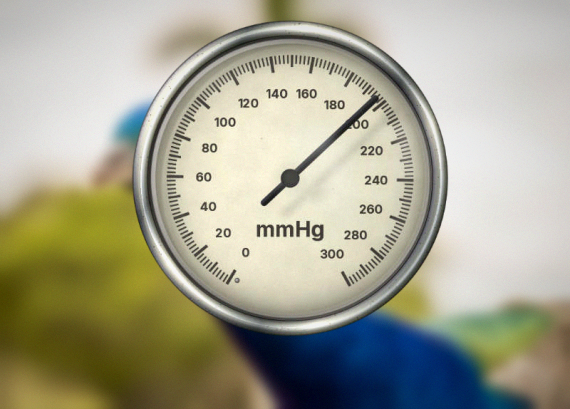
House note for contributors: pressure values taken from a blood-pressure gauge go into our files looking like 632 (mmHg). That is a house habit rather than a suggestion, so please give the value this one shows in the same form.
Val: 196 (mmHg)
